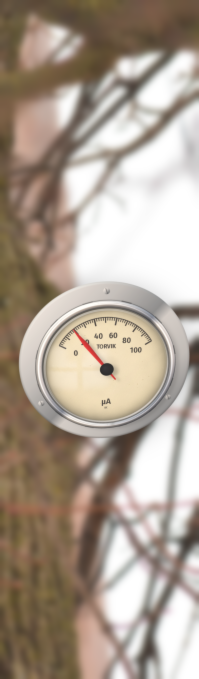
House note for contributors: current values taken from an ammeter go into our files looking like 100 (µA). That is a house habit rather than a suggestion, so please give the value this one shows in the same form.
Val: 20 (µA)
